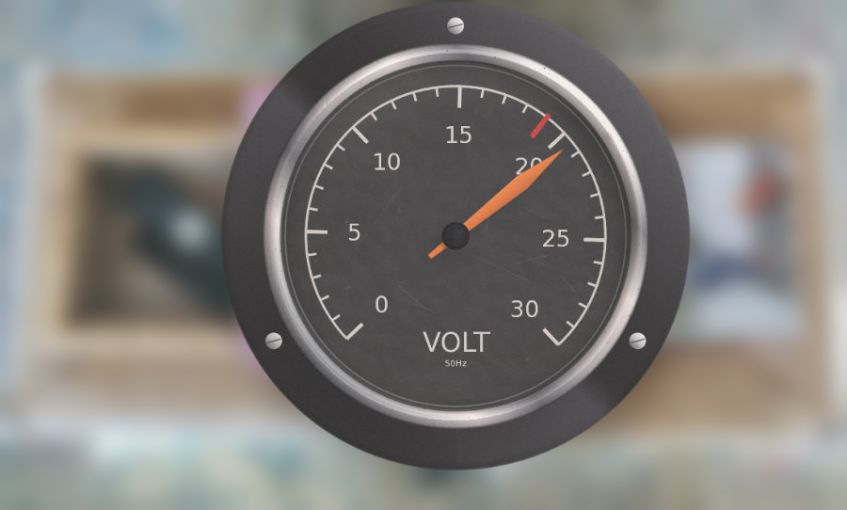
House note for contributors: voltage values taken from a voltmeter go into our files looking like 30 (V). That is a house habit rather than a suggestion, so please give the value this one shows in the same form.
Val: 20.5 (V)
